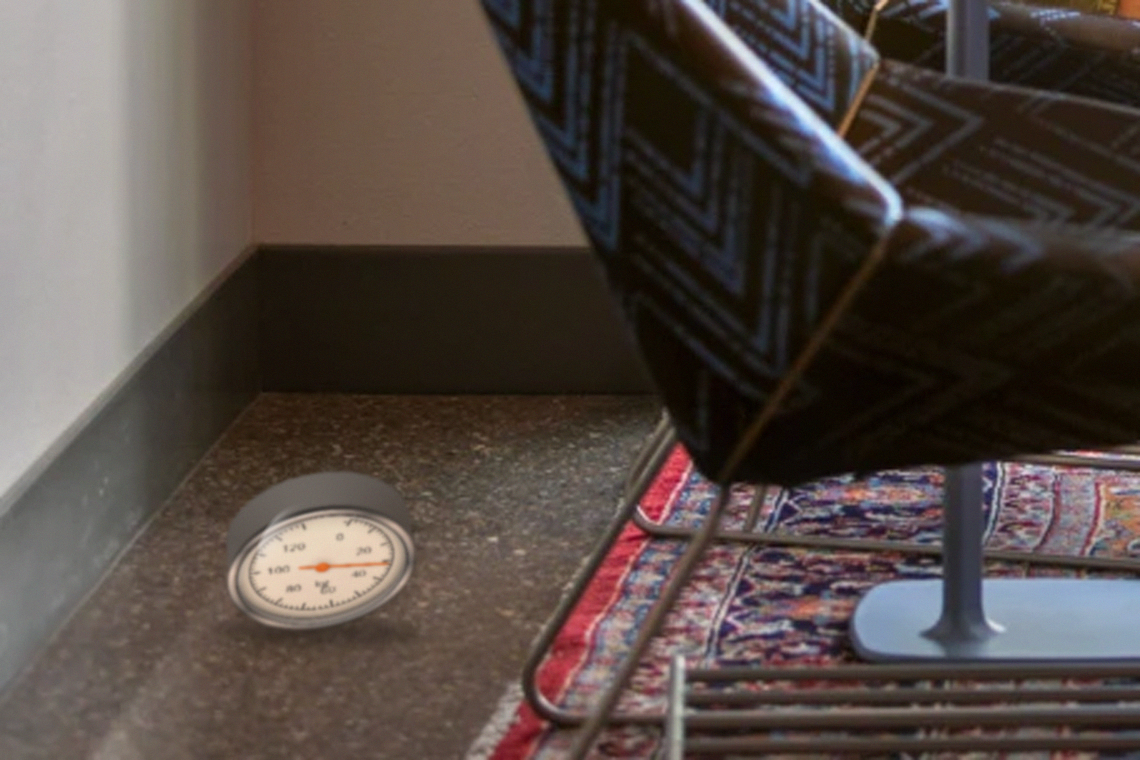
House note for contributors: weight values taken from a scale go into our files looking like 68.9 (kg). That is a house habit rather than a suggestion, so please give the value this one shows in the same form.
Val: 30 (kg)
